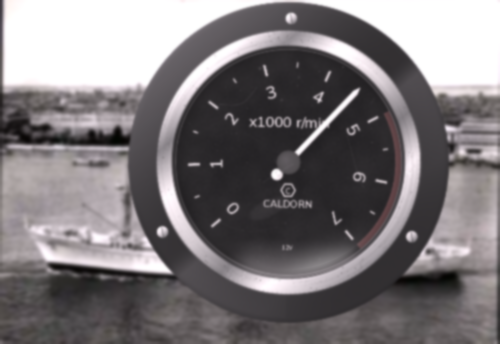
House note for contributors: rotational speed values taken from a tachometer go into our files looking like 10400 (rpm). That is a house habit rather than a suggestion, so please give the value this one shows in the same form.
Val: 4500 (rpm)
